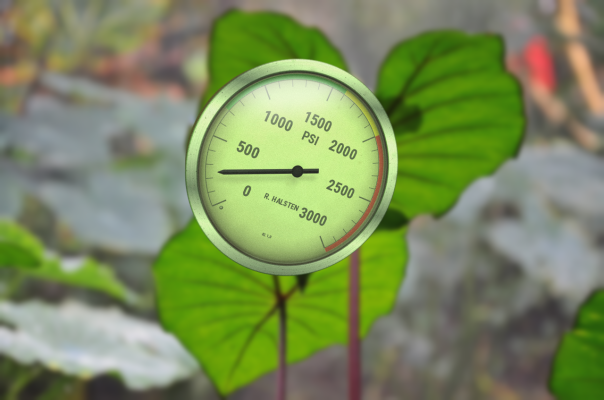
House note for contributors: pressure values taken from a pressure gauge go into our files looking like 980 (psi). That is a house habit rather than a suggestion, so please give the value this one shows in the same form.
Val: 250 (psi)
